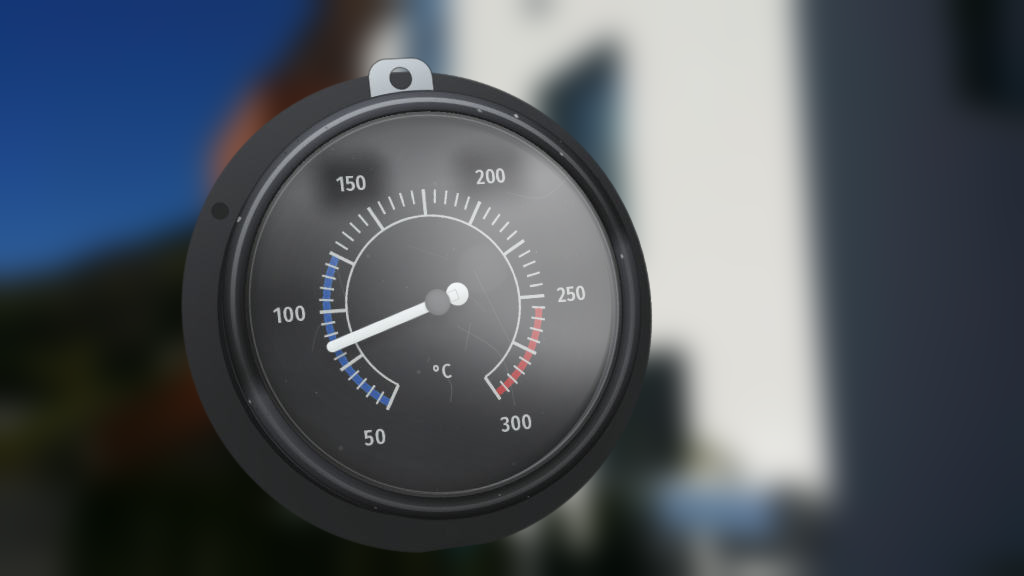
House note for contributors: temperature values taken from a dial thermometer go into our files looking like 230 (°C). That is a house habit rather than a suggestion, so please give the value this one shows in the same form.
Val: 85 (°C)
